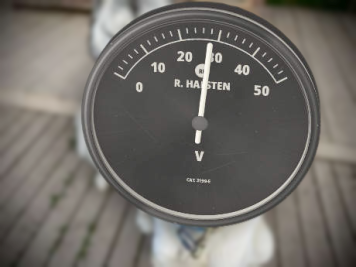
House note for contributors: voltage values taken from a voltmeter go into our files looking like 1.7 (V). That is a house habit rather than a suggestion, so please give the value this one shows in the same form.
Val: 28 (V)
